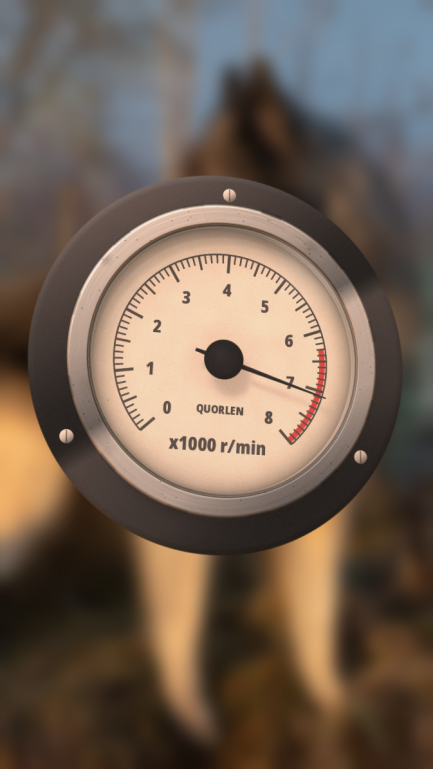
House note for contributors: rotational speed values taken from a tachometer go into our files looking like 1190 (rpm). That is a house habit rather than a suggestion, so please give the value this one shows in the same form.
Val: 7100 (rpm)
